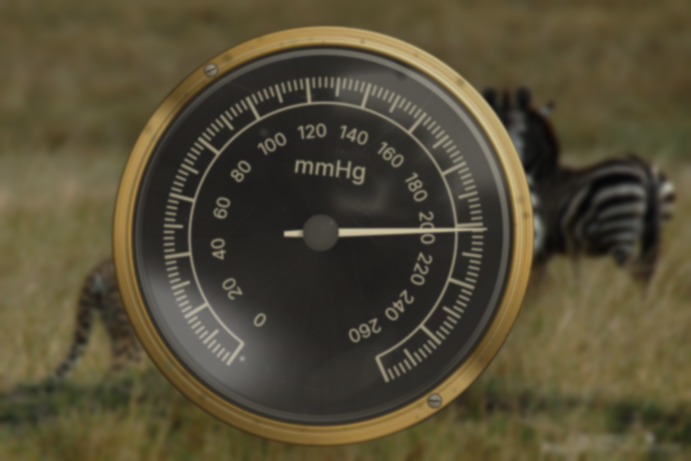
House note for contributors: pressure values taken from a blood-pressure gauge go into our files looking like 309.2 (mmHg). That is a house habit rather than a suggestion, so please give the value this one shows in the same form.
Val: 202 (mmHg)
